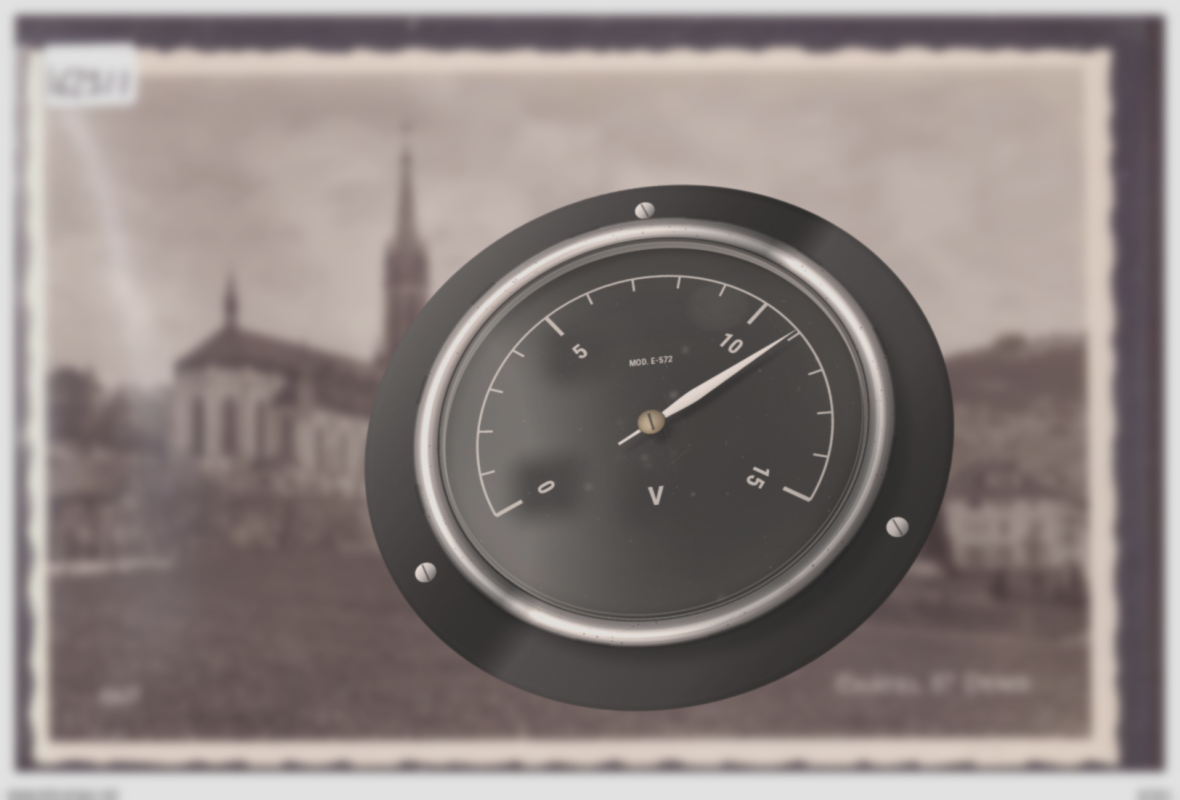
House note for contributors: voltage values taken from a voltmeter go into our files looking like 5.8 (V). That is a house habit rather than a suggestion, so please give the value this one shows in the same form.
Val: 11 (V)
